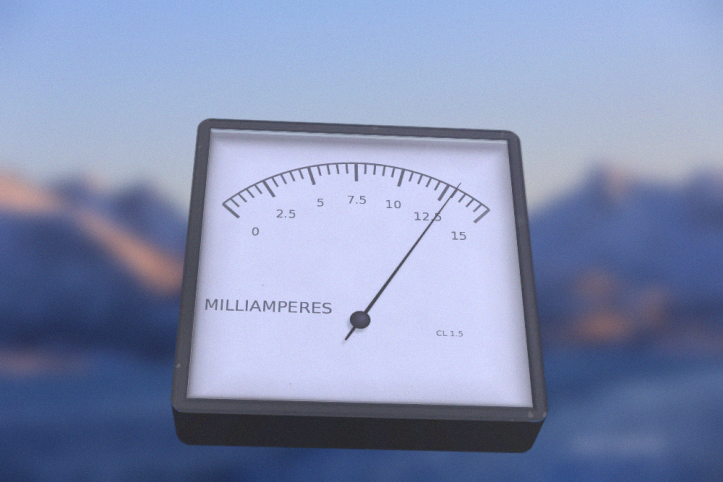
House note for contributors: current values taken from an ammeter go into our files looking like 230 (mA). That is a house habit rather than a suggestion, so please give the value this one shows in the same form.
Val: 13 (mA)
